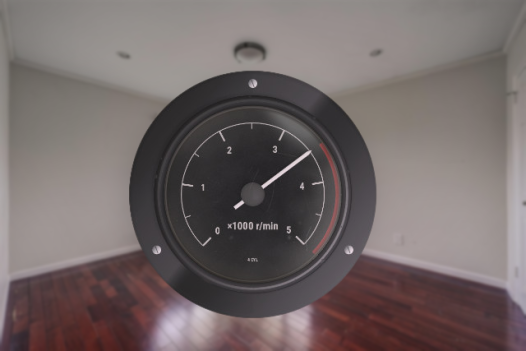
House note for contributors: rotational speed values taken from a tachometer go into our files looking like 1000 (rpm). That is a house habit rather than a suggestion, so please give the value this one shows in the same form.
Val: 3500 (rpm)
